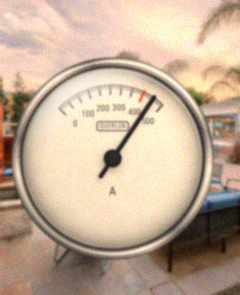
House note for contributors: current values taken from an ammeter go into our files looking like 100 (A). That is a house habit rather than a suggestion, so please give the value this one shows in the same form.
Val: 450 (A)
